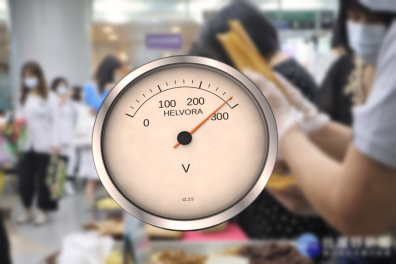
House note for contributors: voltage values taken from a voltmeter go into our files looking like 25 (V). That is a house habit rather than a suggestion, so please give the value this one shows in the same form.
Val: 280 (V)
